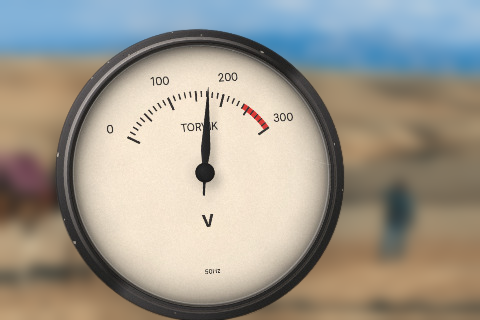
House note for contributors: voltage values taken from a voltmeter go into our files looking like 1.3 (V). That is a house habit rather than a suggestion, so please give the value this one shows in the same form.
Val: 170 (V)
